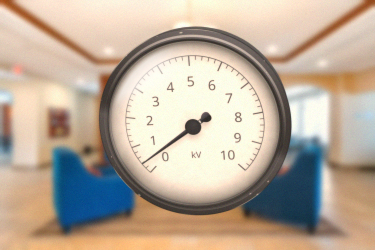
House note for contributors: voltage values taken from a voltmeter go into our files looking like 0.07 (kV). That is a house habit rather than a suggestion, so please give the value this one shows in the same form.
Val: 0.4 (kV)
